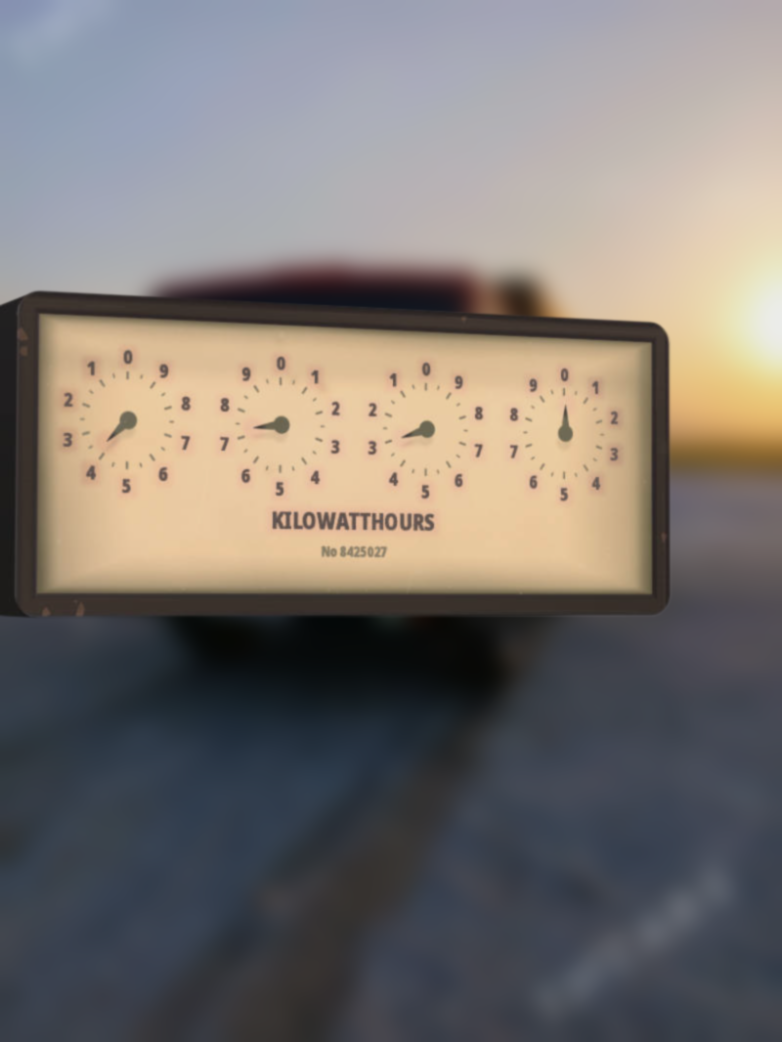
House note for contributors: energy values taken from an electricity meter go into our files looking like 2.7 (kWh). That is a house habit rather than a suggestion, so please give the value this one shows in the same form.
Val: 3730 (kWh)
